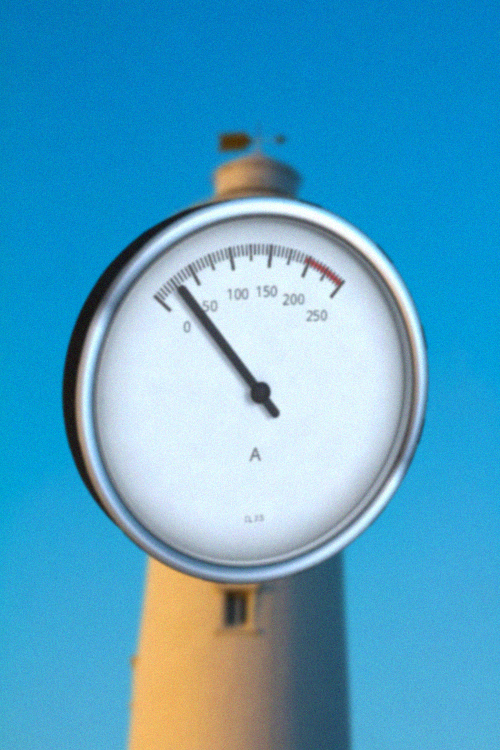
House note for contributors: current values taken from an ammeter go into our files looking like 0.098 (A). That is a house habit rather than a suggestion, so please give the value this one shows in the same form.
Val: 25 (A)
